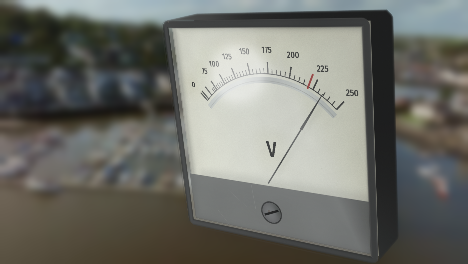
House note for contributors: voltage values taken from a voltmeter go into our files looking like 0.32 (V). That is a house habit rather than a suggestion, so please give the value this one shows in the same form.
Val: 235 (V)
